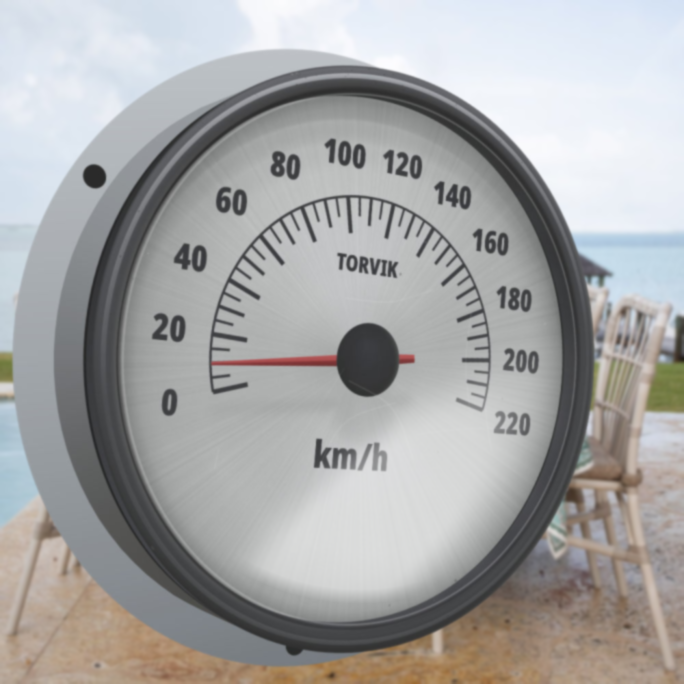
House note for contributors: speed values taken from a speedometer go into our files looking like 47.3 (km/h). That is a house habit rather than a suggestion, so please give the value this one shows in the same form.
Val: 10 (km/h)
